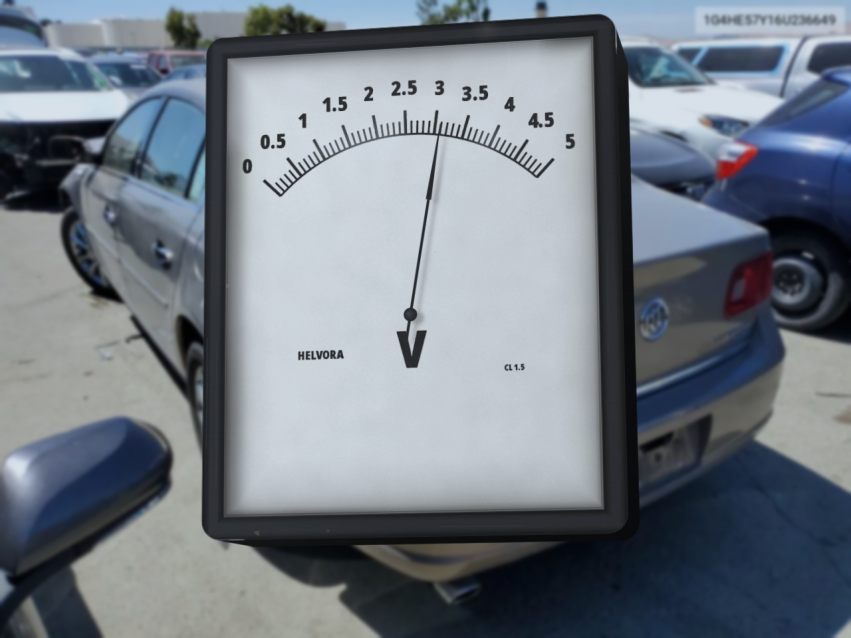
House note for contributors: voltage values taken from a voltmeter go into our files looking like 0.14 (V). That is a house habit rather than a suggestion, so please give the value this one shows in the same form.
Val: 3.1 (V)
